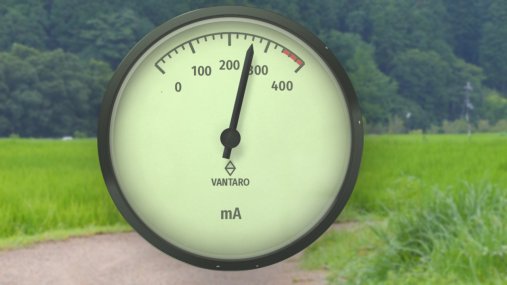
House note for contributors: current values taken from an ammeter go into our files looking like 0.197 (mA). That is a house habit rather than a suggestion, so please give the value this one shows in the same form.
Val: 260 (mA)
